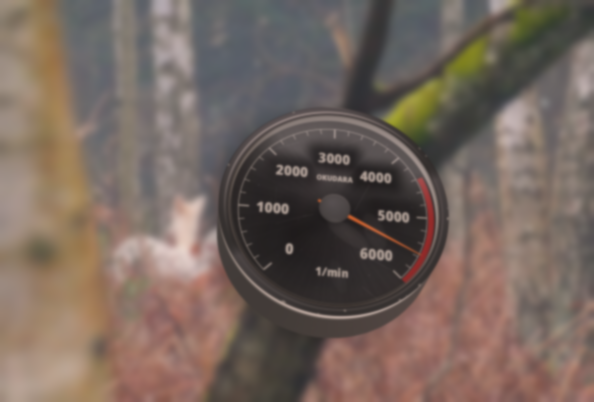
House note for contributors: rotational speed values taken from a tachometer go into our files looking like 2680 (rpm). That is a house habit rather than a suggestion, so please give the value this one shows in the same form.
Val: 5600 (rpm)
